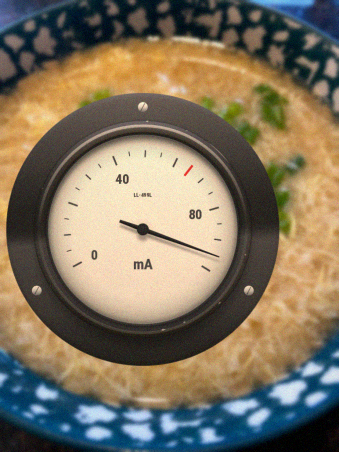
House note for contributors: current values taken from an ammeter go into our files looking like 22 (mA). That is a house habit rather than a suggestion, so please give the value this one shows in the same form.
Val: 95 (mA)
